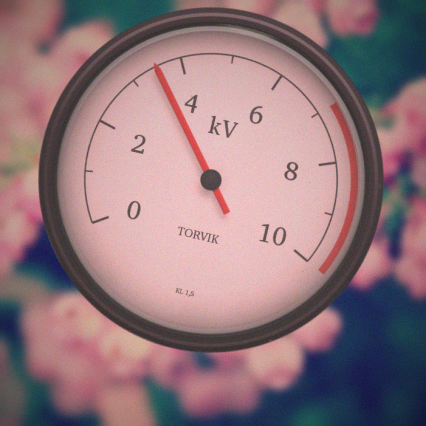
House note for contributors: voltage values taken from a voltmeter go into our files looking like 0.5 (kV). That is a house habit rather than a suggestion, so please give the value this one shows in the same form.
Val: 3.5 (kV)
